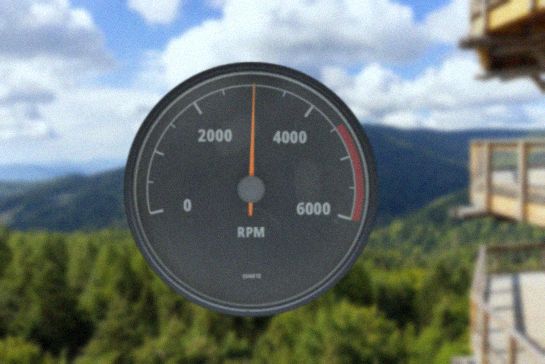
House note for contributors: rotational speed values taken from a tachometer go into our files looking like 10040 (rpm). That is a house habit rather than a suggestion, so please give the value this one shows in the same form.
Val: 3000 (rpm)
